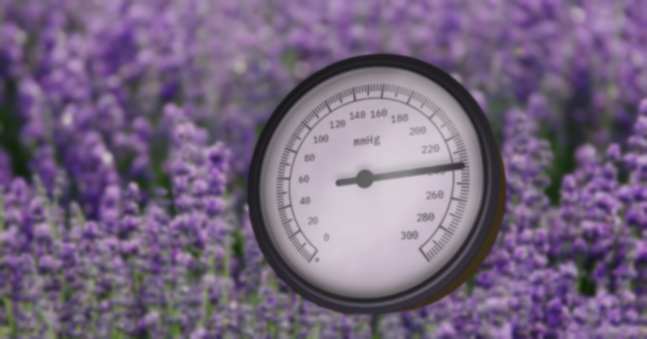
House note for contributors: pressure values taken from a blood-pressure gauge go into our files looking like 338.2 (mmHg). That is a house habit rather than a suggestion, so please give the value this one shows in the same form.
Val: 240 (mmHg)
